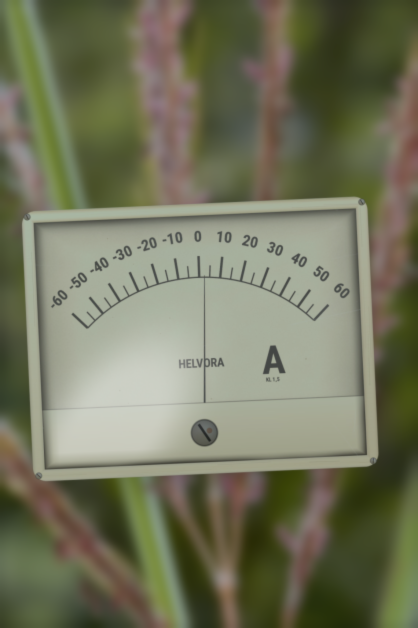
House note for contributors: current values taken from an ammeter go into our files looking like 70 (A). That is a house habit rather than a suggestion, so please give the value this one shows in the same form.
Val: 2.5 (A)
